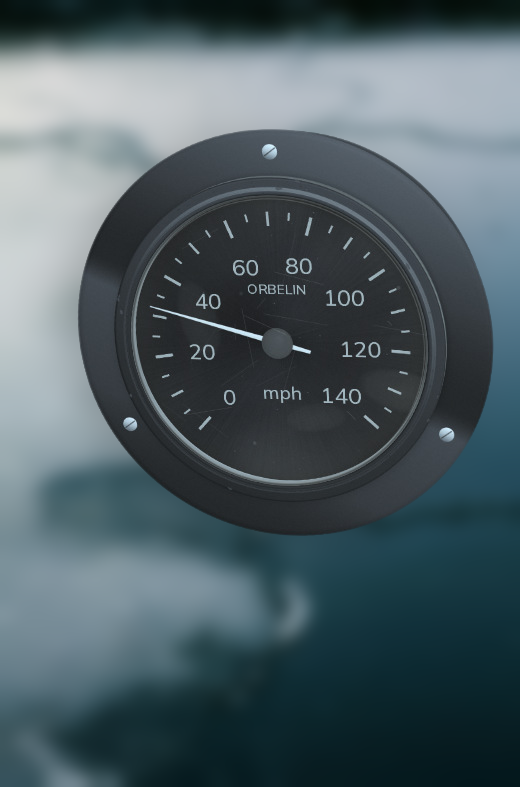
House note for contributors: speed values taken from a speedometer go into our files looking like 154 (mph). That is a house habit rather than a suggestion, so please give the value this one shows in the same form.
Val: 32.5 (mph)
